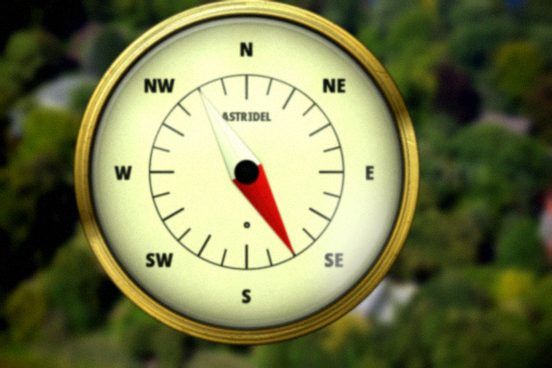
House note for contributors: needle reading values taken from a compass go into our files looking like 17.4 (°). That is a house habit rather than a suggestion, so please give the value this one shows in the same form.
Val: 150 (°)
